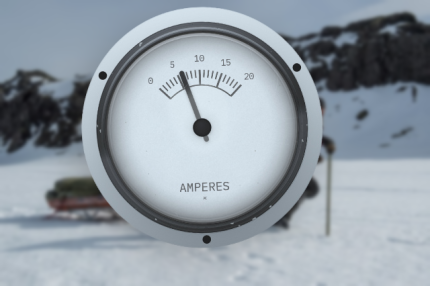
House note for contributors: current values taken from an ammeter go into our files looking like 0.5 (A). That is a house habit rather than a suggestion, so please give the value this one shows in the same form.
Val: 6 (A)
